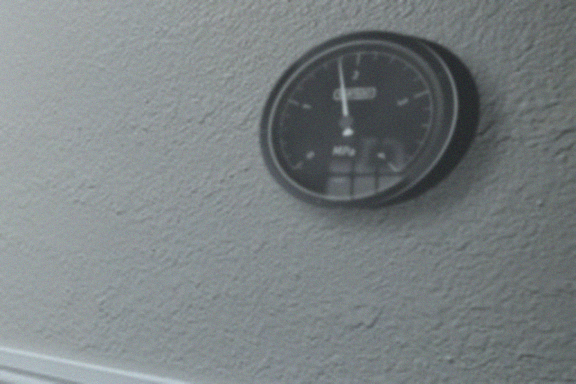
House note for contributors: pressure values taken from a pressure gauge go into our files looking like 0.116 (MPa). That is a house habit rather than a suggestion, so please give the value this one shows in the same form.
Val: 1.8 (MPa)
